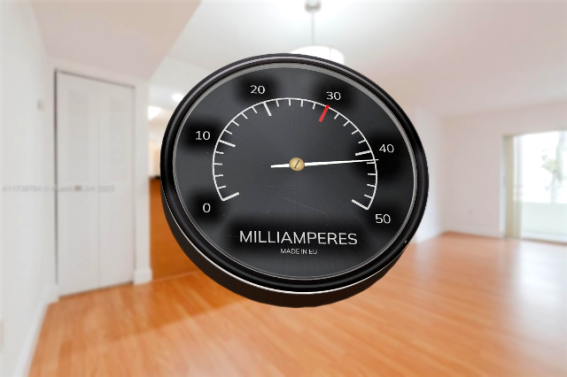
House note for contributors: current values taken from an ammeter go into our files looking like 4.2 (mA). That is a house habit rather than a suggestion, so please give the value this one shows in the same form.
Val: 42 (mA)
